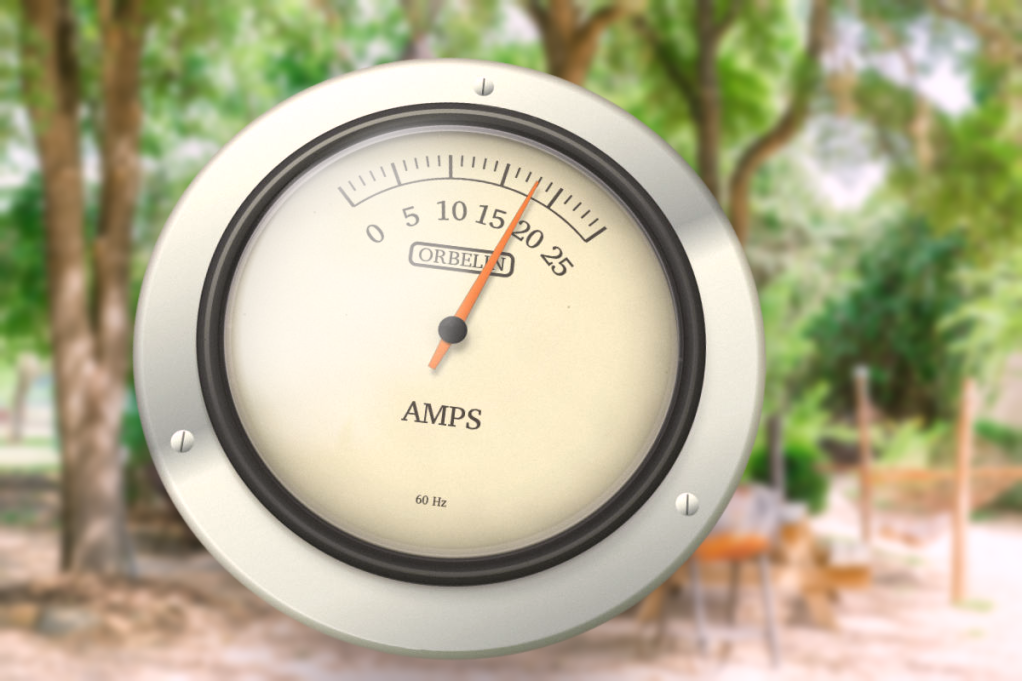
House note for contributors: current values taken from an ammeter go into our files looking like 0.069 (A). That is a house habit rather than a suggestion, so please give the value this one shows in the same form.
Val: 18 (A)
